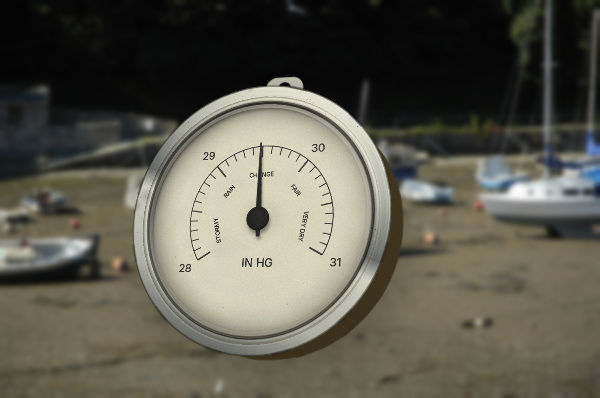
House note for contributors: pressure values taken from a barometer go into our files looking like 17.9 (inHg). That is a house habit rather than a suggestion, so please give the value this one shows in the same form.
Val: 29.5 (inHg)
